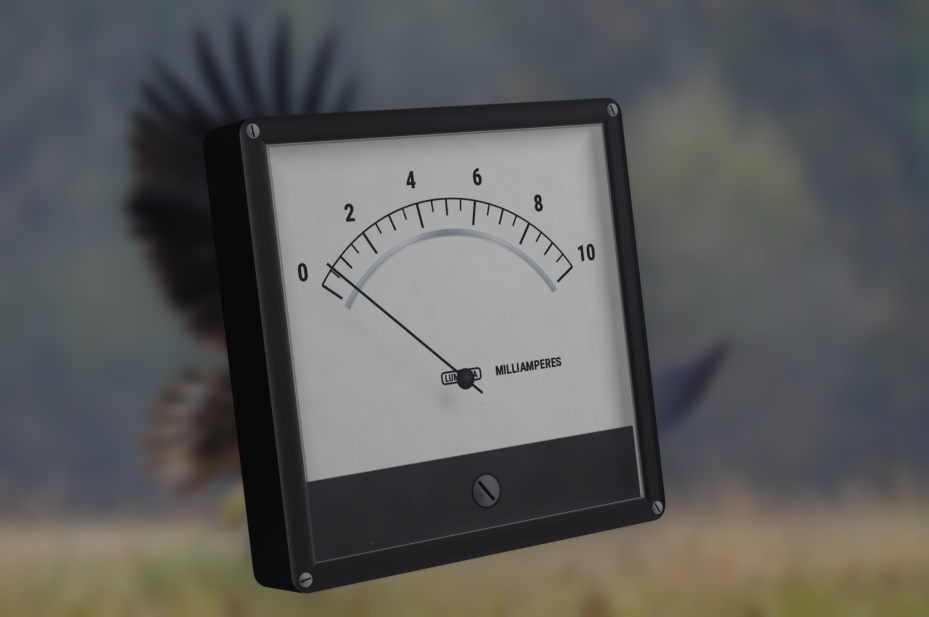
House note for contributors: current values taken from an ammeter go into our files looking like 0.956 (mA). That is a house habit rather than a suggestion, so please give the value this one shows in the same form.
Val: 0.5 (mA)
